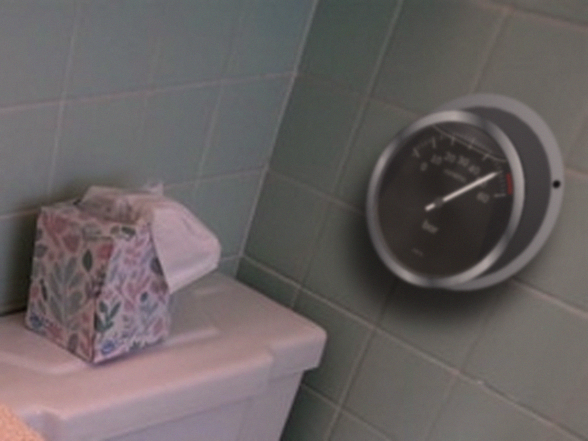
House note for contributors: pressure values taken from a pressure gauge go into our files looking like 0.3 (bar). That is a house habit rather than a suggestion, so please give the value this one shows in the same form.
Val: 50 (bar)
